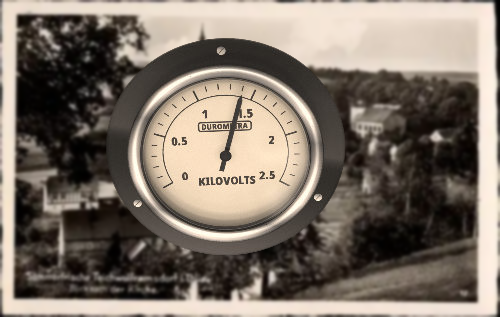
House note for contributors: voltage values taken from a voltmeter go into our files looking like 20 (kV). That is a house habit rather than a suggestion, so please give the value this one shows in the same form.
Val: 1.4 (kV)
